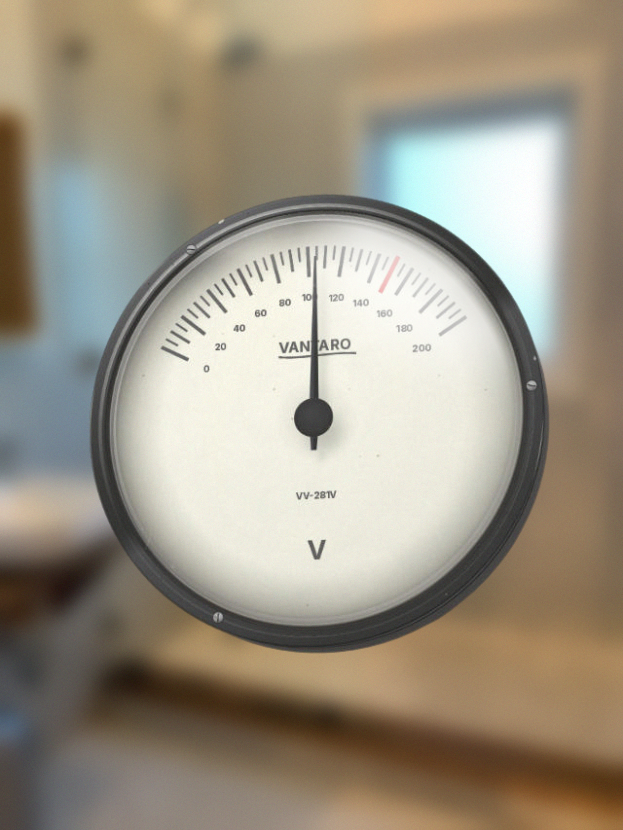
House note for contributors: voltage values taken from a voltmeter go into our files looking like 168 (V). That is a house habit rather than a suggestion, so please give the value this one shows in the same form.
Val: 105 (V)
